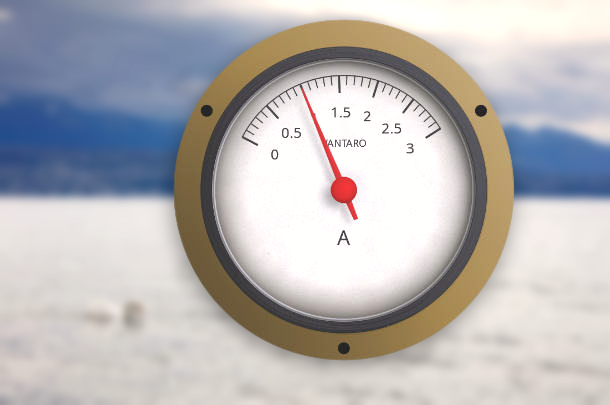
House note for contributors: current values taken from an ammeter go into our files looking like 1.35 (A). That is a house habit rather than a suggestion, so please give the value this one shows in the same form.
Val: 1 (A)
